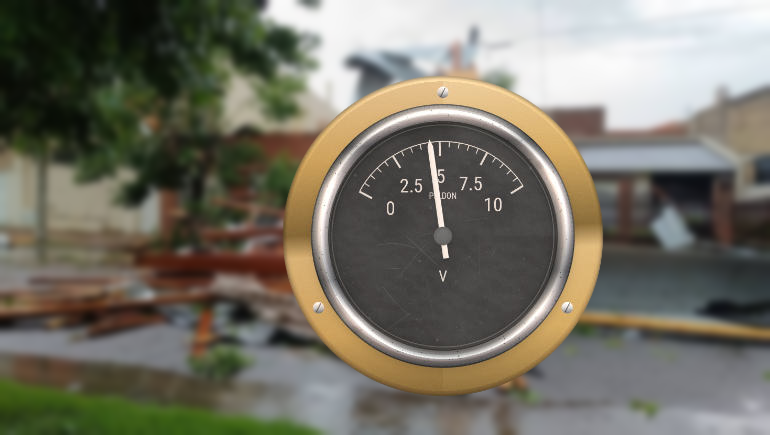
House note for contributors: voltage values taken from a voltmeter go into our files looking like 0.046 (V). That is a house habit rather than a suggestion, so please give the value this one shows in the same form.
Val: 4.5 (V)
